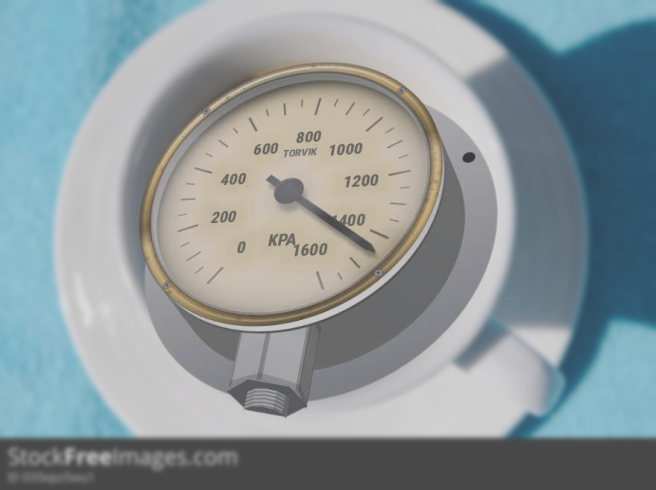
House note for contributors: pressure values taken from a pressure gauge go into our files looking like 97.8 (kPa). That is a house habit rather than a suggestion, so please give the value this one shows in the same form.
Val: 1450 (kPa)
